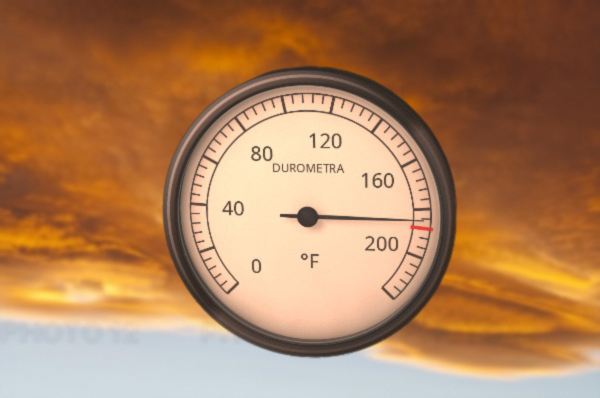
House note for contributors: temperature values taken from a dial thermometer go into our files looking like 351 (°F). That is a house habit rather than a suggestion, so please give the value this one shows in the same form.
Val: 184 (°F)
